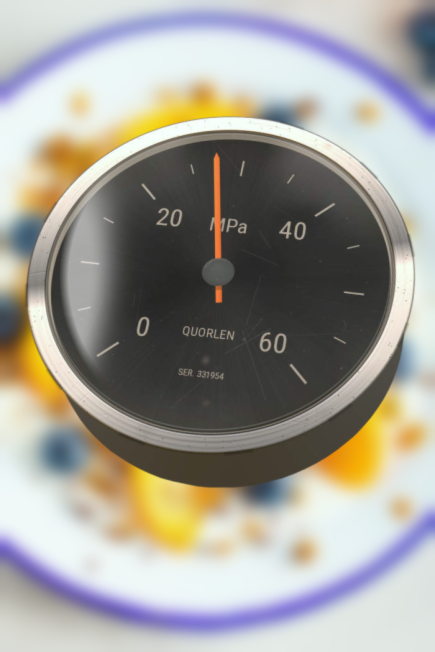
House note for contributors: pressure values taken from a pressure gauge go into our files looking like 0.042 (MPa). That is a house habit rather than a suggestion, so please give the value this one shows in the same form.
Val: 27.5 (MPa)
